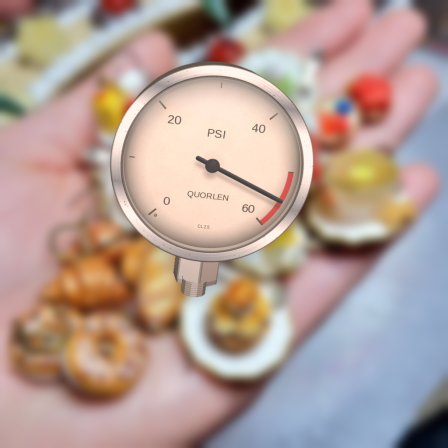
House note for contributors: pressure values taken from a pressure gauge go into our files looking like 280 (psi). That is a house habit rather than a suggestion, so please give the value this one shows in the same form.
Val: 55 (psi)
